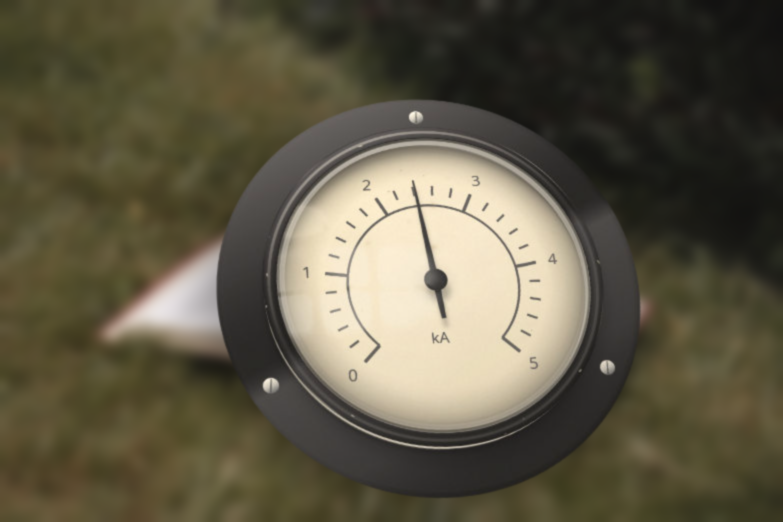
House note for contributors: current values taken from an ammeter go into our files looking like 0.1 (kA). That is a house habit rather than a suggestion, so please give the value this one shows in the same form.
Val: 2.4 (kA)
